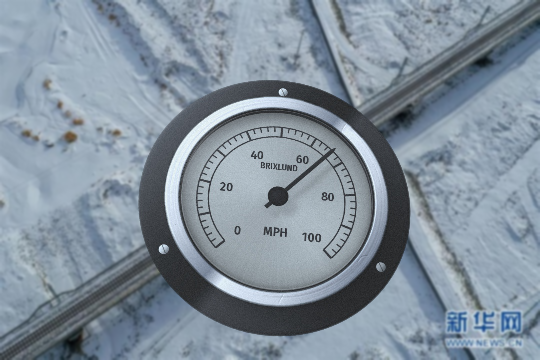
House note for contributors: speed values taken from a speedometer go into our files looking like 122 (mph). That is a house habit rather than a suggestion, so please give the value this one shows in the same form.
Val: 66 (mph)
